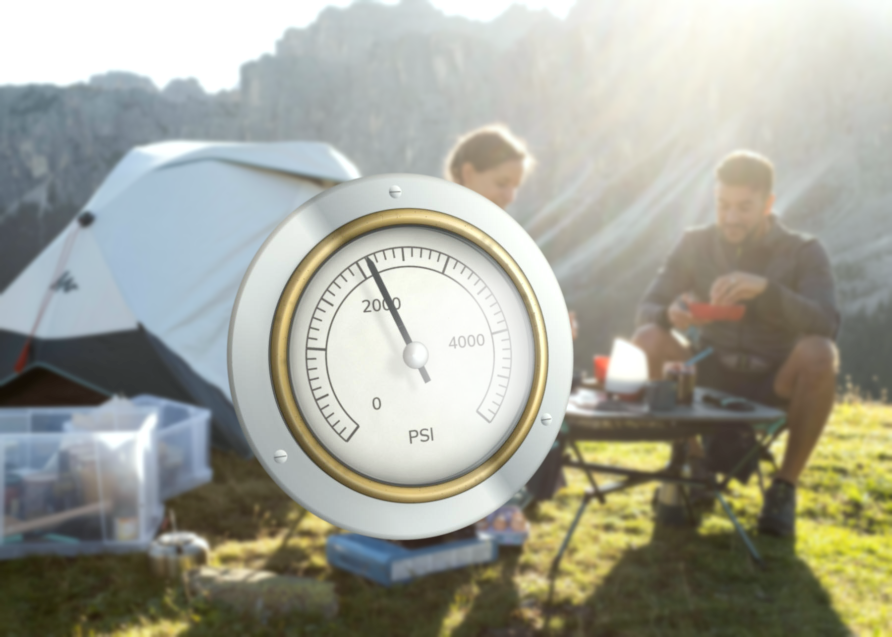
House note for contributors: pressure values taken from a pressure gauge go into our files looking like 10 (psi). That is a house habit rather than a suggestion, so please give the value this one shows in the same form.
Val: 2100 (psi)
